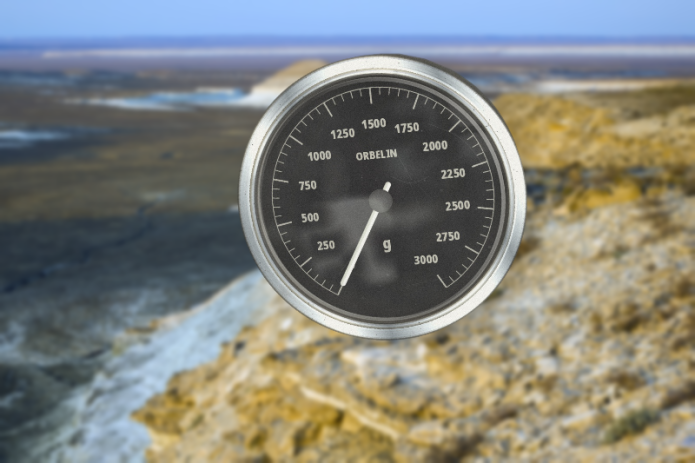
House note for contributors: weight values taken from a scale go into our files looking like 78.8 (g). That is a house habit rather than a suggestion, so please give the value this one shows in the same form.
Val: 0 (g)
